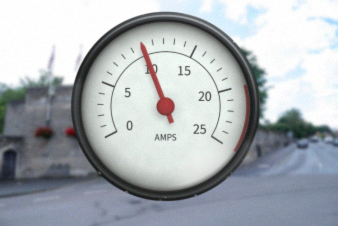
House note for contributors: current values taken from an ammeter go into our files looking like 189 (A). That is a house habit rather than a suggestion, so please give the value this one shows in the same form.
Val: 10 (A)
